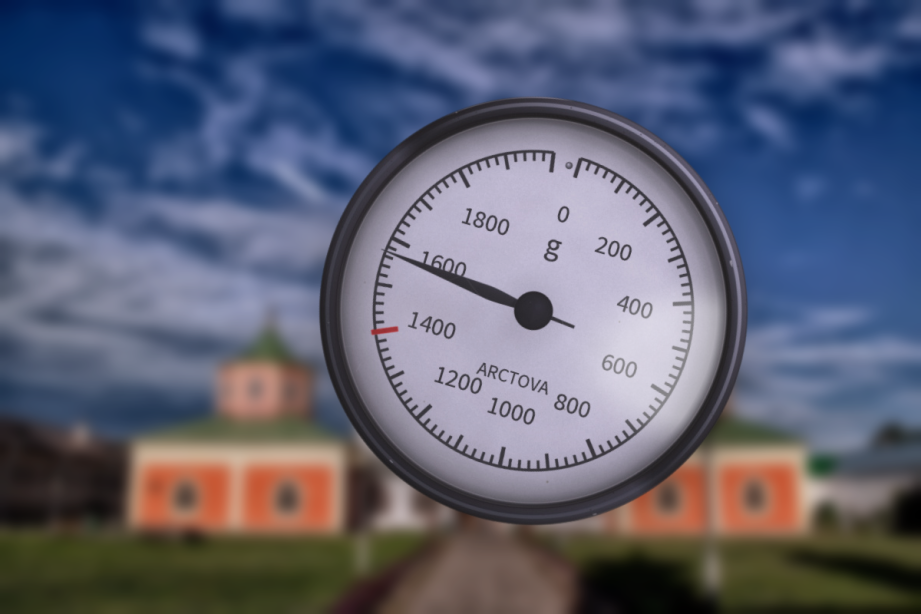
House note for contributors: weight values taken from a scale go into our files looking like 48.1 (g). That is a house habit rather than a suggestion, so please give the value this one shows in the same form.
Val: 1570 (g)
